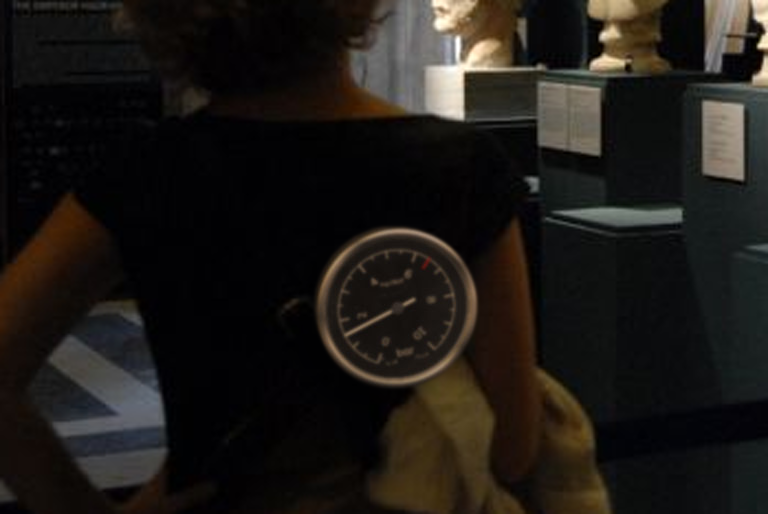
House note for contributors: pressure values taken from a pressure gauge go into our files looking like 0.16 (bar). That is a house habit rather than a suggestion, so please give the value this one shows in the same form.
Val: 1.5 (bar)
